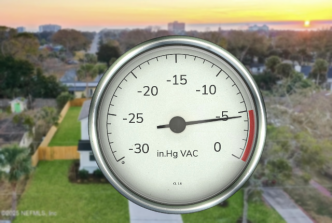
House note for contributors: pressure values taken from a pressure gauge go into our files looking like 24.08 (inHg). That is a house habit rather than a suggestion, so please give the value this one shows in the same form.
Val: -4.5 (inHg)
